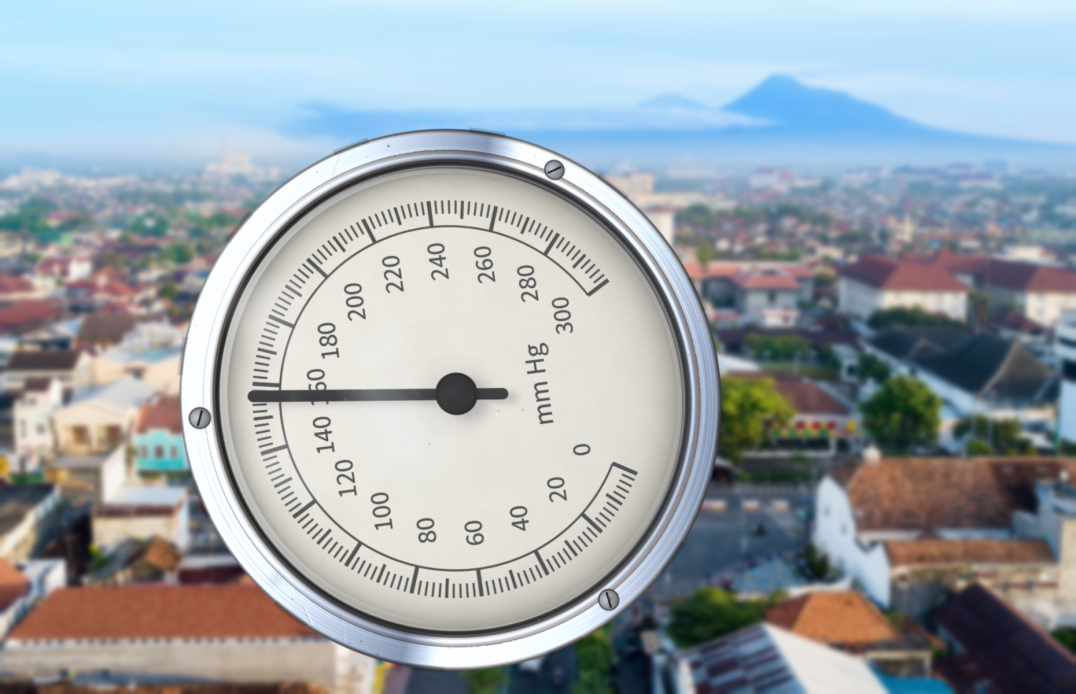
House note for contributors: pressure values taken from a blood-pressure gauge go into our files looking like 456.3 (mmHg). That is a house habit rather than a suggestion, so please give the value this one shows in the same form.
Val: 156 (mmHg)
